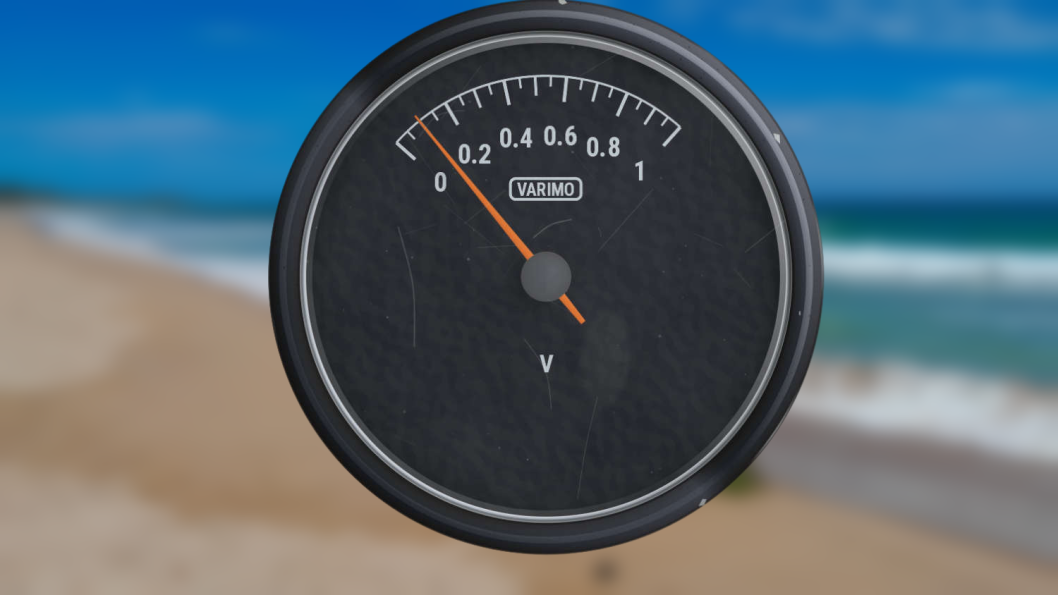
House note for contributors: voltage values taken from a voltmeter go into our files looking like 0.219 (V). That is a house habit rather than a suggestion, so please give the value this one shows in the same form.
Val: 0.1 (V)
